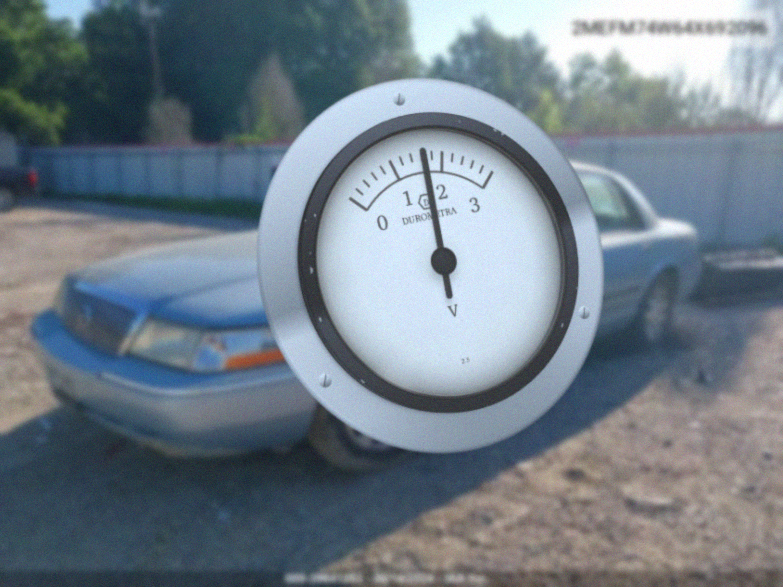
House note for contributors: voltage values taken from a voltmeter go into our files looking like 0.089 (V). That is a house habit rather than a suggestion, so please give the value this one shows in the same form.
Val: 1.6 (V)
